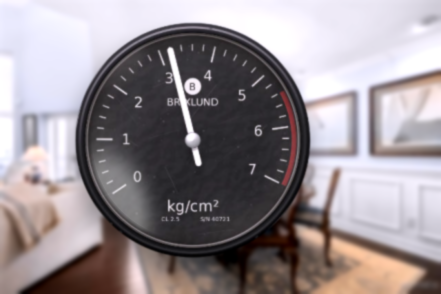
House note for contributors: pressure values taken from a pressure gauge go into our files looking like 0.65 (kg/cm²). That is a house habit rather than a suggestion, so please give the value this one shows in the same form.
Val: 3.2 (kg/cm²)
